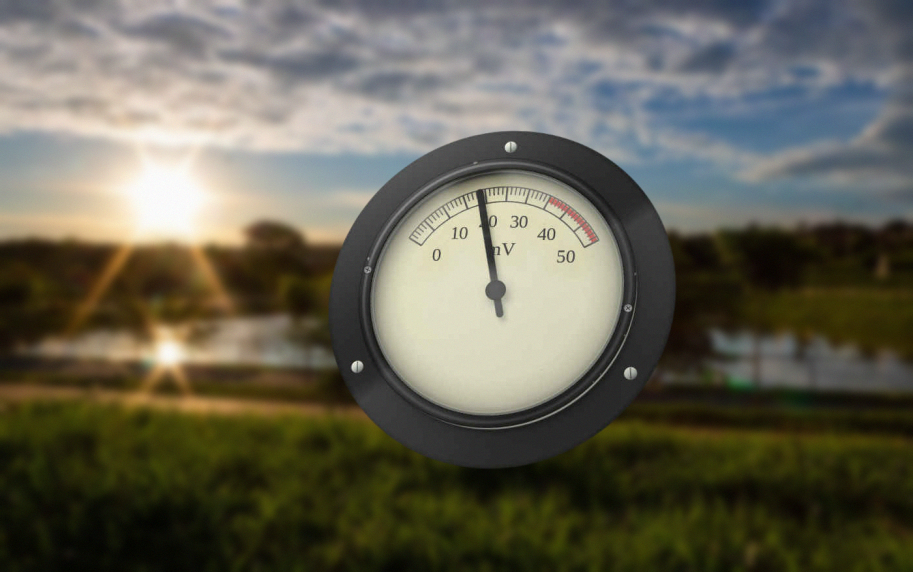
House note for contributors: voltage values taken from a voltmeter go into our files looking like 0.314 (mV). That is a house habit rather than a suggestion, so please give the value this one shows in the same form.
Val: 19 (mV)
